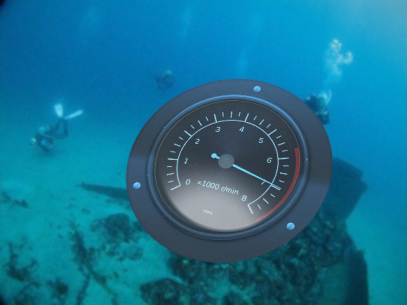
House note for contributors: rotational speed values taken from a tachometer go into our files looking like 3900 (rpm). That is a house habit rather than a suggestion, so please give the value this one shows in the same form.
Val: 7000 (rpm)
